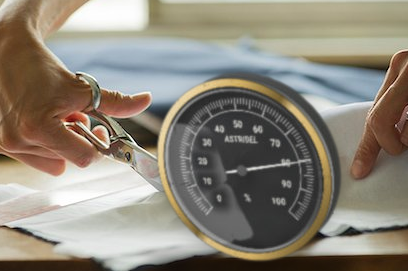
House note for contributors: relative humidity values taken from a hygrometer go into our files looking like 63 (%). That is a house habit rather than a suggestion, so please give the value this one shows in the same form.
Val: 80 (%)
